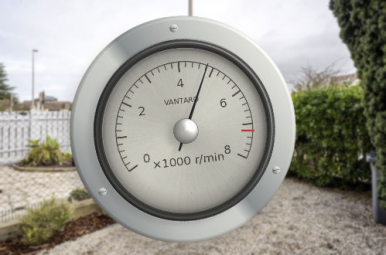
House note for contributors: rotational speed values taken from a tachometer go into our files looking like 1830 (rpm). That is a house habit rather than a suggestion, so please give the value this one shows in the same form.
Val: 4800 (rpm)
